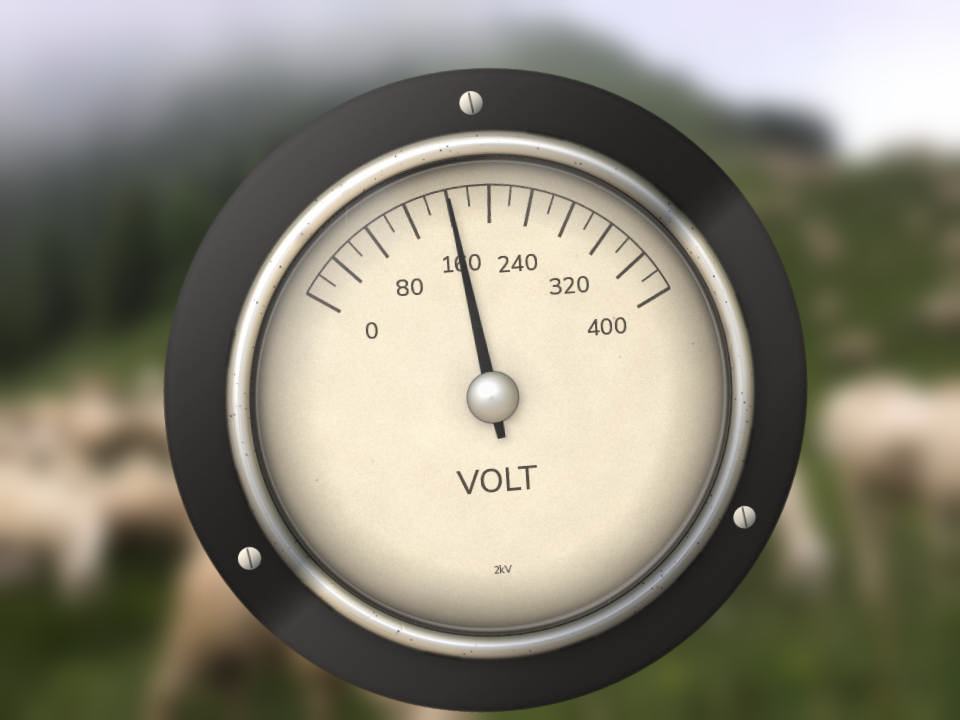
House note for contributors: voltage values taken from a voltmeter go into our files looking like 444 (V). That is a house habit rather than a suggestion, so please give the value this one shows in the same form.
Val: 160 (V)
